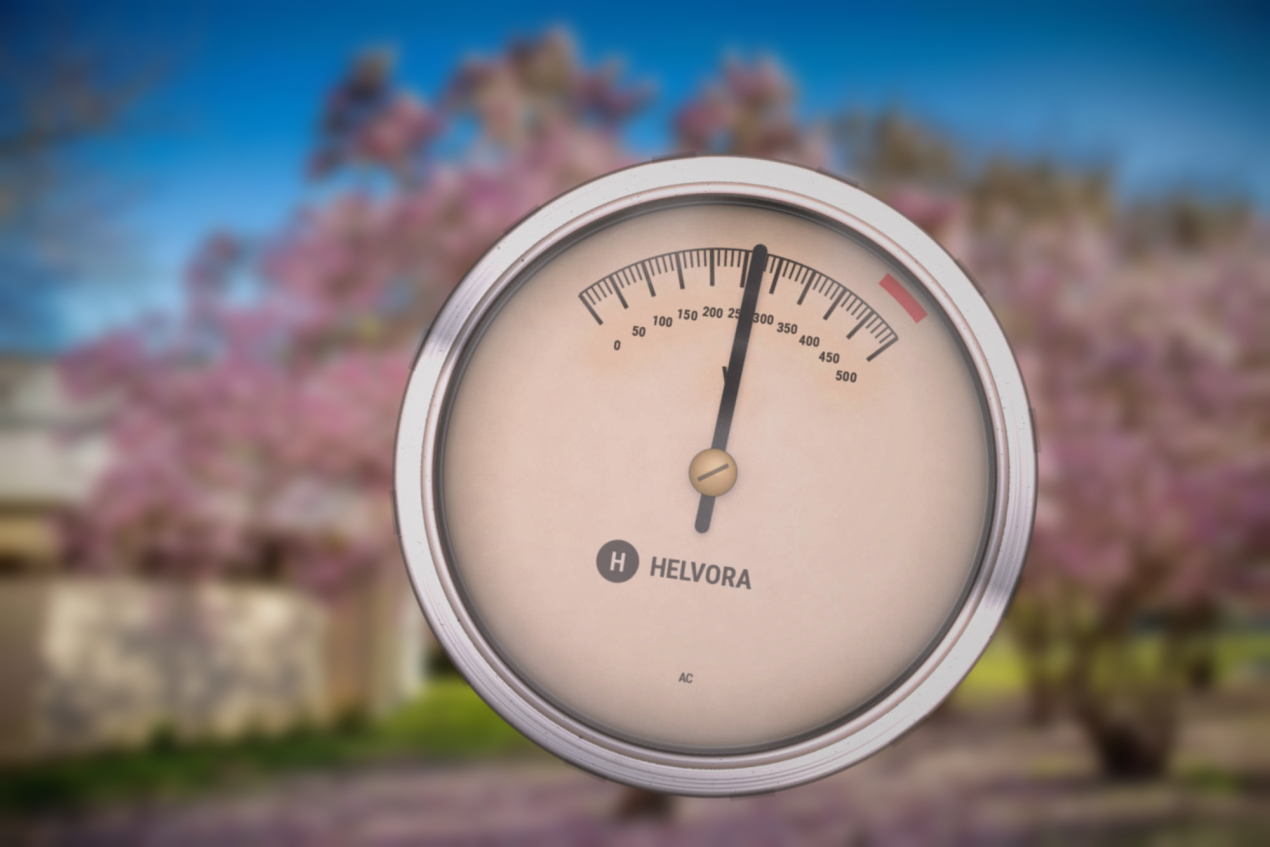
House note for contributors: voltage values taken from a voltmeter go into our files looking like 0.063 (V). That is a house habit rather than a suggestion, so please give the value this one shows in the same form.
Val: 270 (V)
